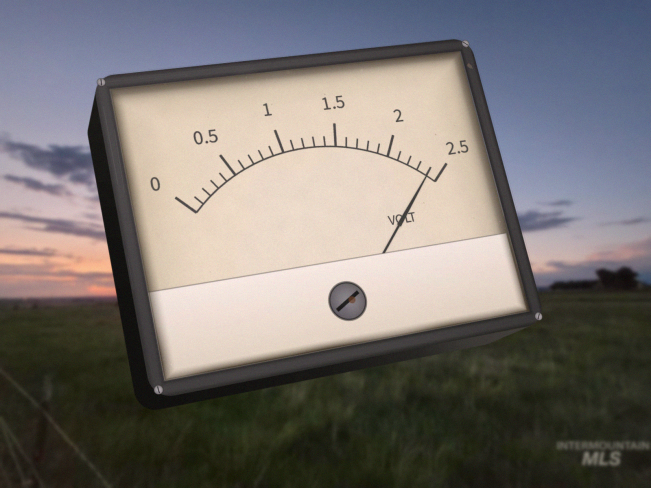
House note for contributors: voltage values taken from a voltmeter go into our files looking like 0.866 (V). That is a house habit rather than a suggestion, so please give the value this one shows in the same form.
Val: 2.4 (V)
